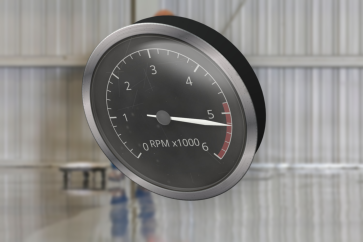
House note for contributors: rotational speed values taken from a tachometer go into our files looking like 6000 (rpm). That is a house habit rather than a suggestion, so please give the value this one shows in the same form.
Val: 5200 (rpm)
